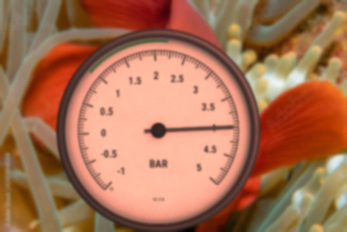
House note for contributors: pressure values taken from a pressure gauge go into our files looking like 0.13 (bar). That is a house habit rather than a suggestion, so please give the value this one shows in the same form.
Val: 4 (bar)
